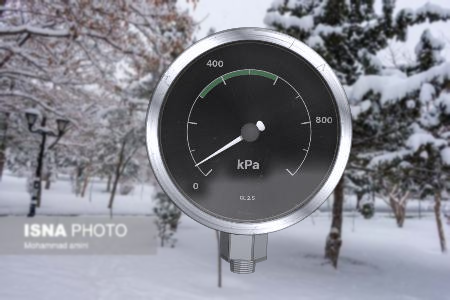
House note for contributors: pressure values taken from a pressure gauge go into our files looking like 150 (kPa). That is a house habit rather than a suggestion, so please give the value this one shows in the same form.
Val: 50 (kPa)
